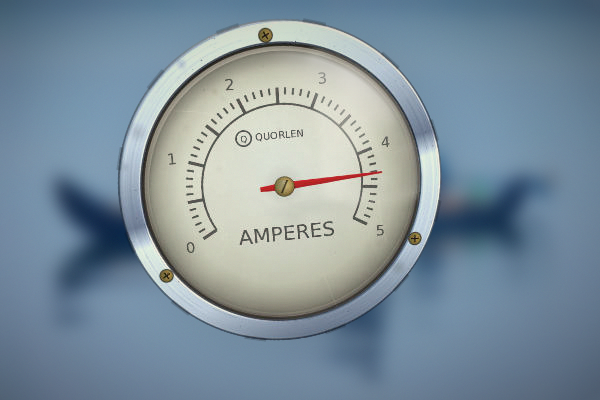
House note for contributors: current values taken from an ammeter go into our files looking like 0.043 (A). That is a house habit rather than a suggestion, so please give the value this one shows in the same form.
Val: 4.3 (A)
